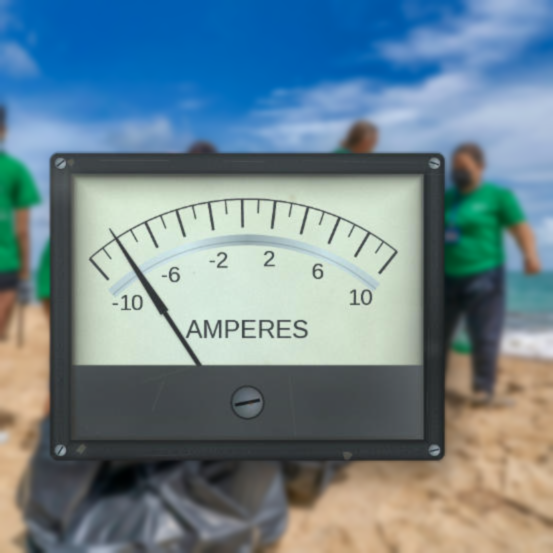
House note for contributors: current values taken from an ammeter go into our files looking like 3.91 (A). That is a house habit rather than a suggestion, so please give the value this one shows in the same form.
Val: -8 (A)
